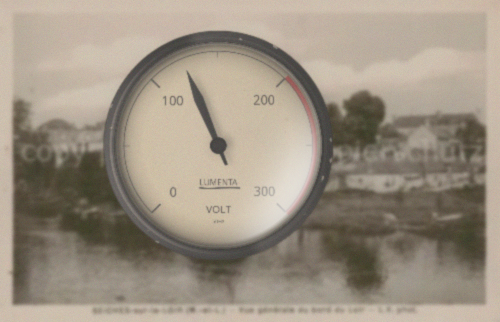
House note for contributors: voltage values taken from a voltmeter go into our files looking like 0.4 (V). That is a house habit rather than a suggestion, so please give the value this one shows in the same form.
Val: 125 (V)
